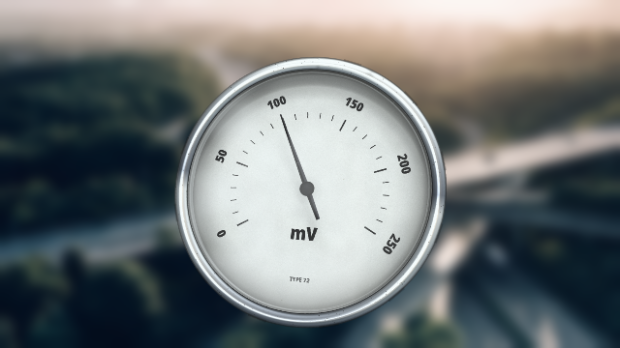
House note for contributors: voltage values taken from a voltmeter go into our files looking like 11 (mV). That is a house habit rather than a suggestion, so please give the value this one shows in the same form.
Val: 100 (mV)
